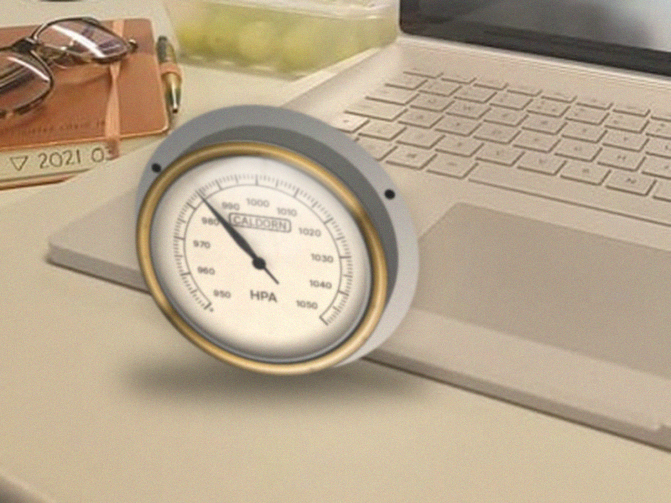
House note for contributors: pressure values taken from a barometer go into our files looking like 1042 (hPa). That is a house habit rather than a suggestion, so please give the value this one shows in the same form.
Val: 985 (hPa)
